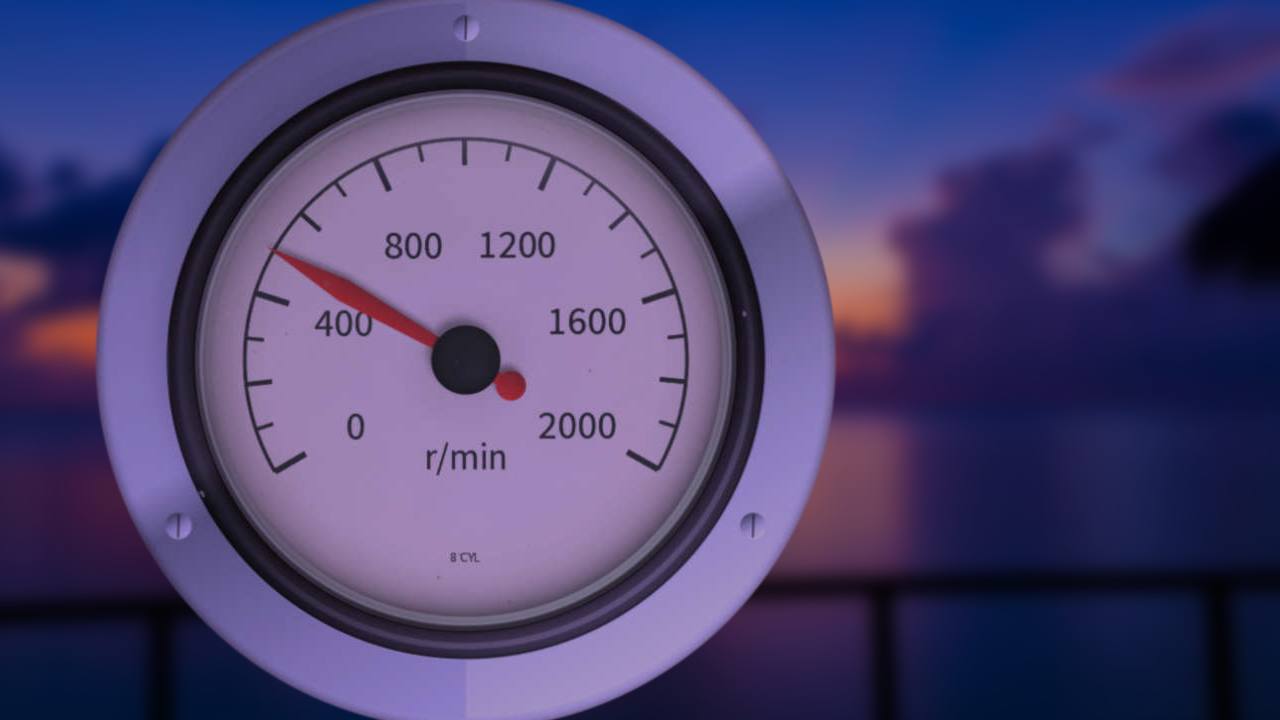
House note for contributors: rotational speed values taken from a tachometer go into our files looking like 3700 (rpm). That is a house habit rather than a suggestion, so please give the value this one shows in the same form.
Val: 500 (rpm)
